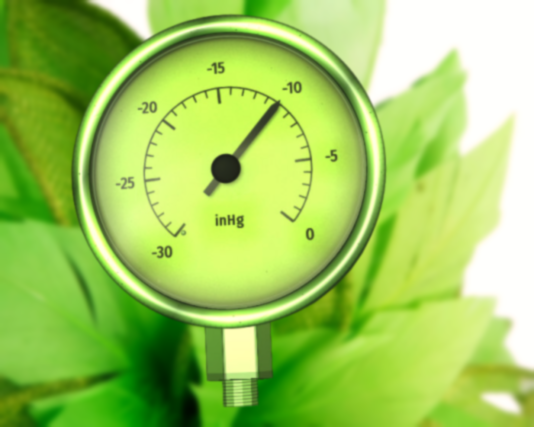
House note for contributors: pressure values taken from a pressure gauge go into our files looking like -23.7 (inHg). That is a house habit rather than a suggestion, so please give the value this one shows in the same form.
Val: -10 (inHg)
